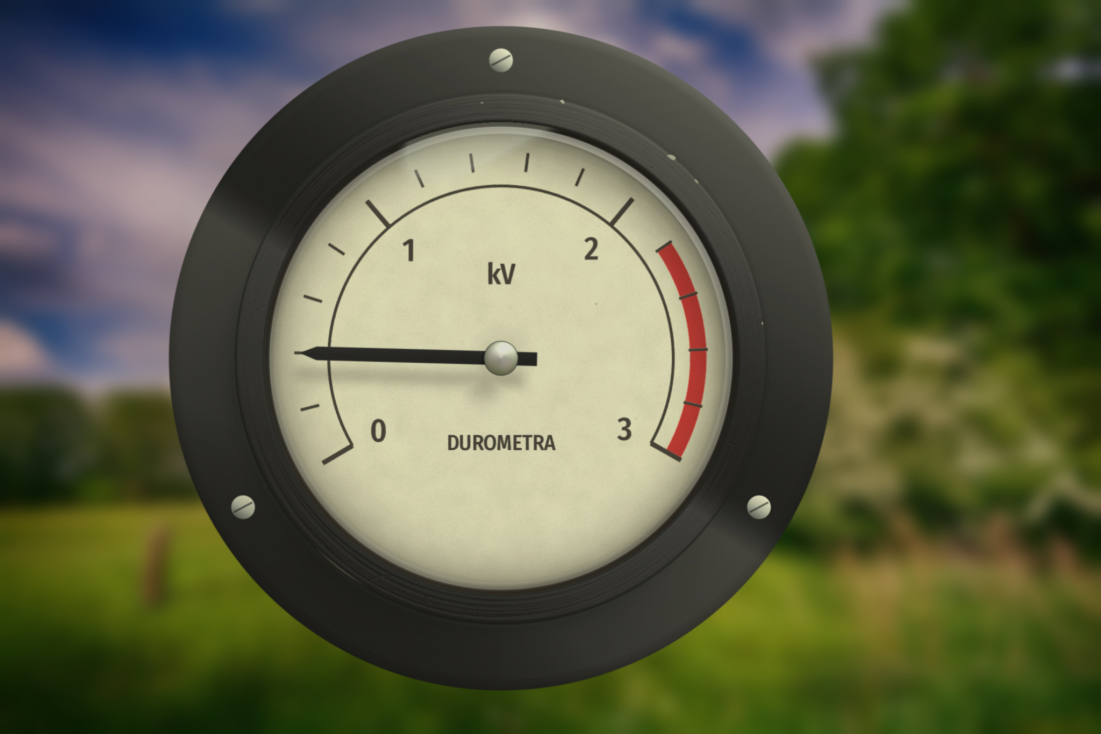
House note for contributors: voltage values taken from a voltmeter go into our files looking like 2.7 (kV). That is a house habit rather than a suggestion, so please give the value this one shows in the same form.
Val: 0.4 (kV)
